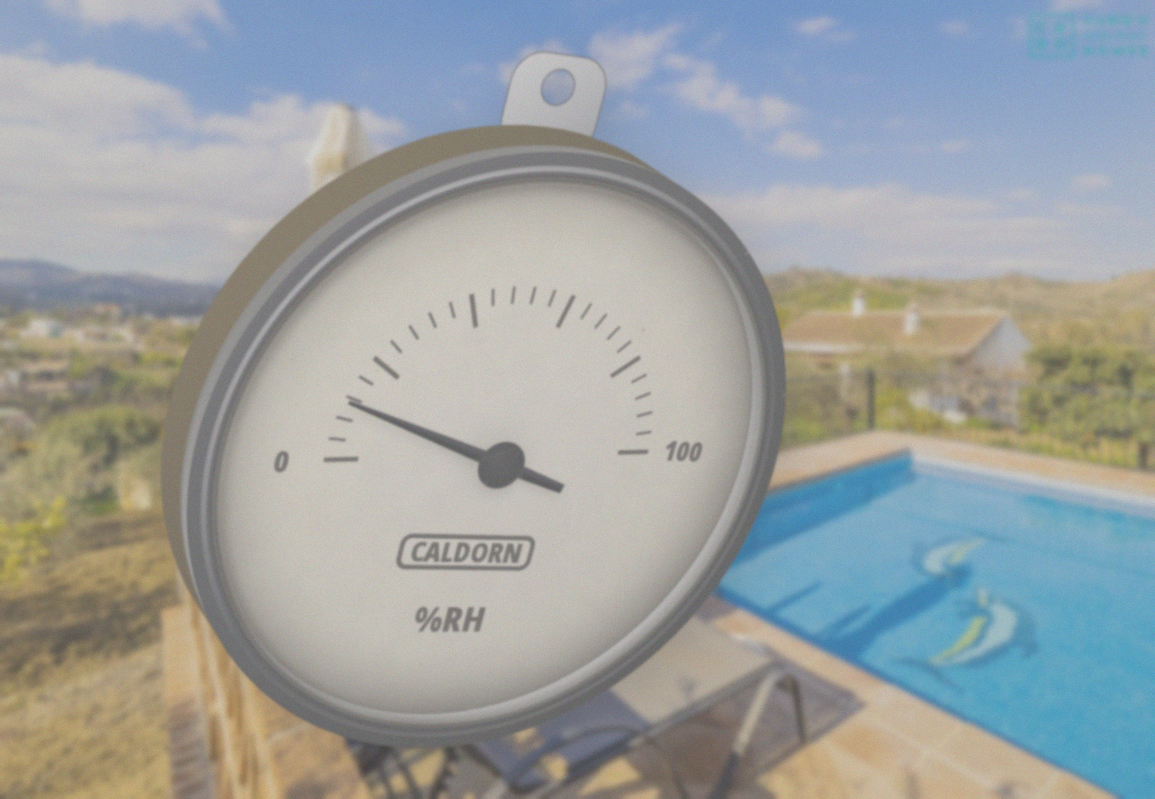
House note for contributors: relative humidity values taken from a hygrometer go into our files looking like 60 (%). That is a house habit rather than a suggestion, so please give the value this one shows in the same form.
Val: 12 (%)
